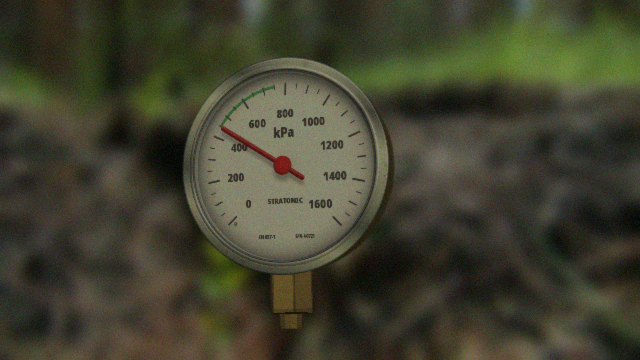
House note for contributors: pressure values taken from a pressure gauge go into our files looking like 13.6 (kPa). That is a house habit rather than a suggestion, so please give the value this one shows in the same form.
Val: 450 (kPa)
